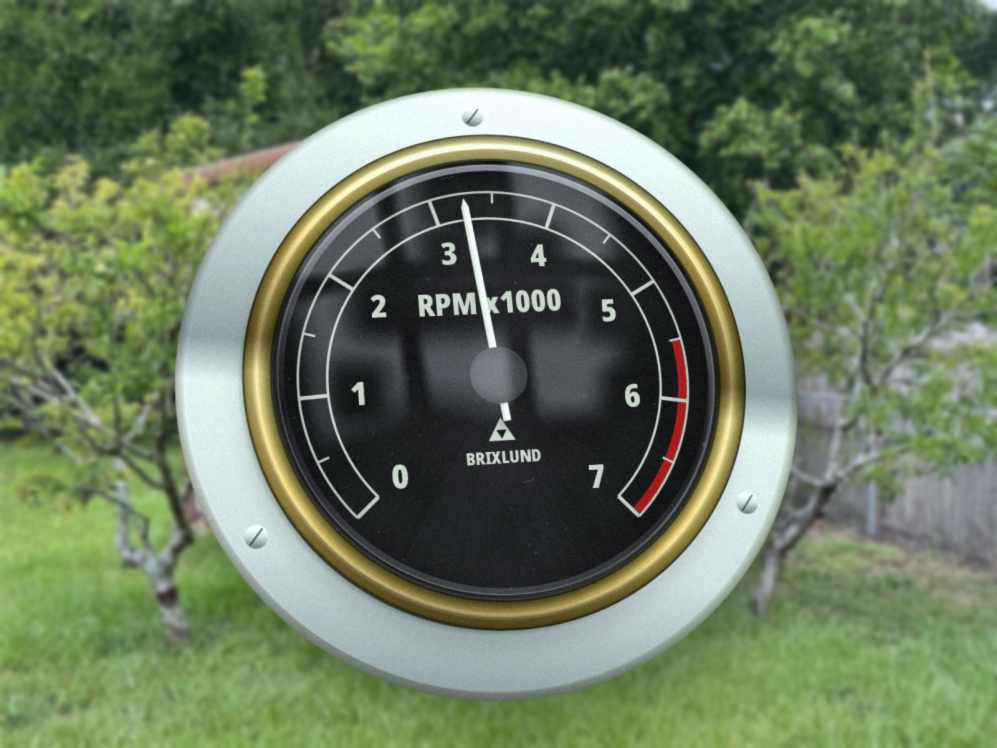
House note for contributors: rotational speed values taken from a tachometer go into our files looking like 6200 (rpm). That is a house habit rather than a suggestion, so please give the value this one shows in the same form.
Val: 3250 (rpm)
